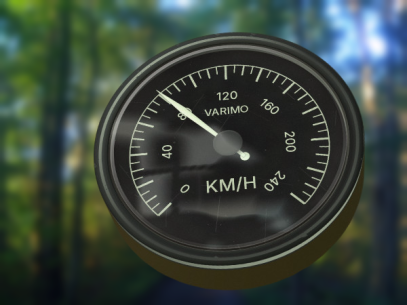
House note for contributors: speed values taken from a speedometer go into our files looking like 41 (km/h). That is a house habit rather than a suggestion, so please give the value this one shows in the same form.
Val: 80 (km/h)
